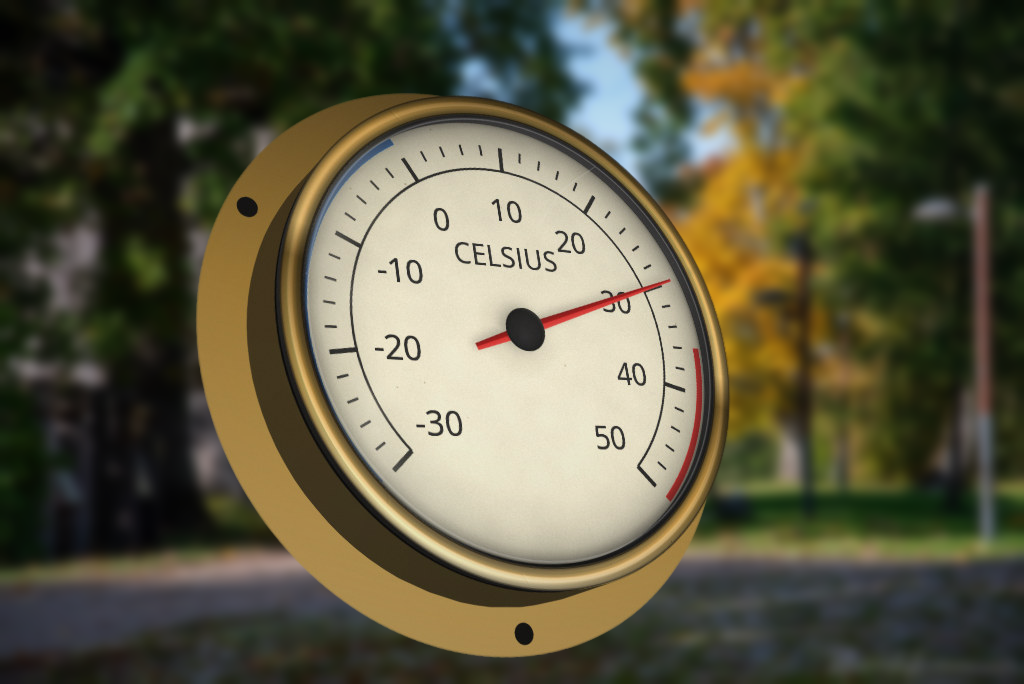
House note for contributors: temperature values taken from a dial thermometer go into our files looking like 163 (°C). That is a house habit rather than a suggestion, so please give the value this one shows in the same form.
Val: 30 (°C)
